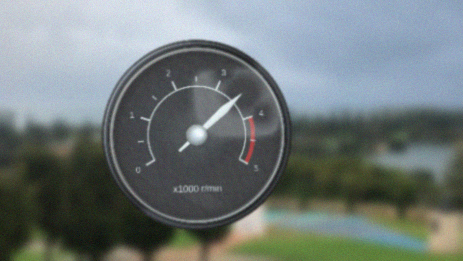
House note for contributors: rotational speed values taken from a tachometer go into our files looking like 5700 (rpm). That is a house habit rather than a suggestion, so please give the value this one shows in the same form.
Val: 3500 (rpm)
